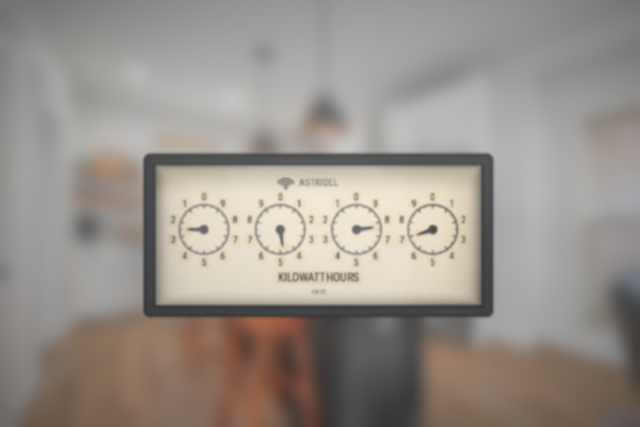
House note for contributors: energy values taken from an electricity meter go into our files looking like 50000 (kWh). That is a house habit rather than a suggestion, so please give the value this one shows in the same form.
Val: 2477 (kWh)
